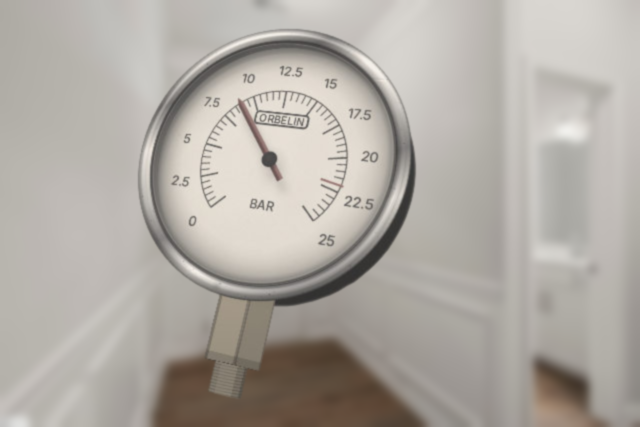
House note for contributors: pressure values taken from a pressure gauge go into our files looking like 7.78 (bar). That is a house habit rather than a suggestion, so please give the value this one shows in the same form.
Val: 9 (bar)
